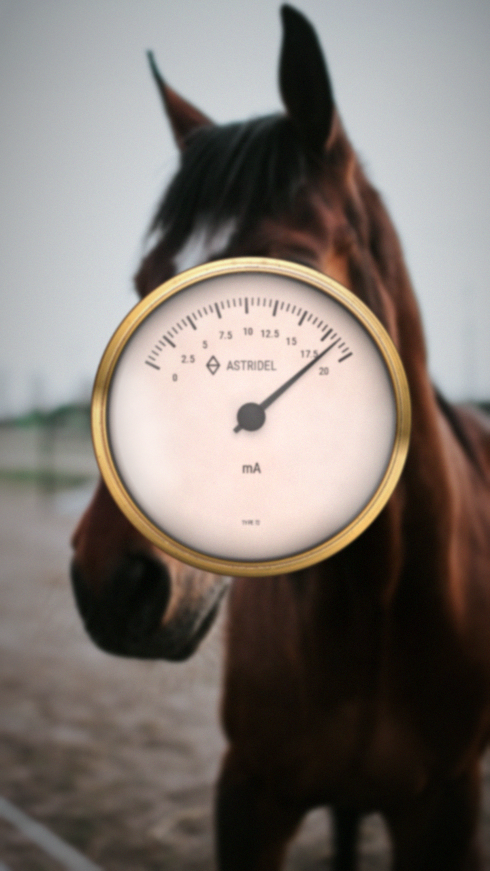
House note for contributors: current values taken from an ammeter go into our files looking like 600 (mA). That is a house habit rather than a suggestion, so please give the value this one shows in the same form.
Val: 18.5 (mA)
